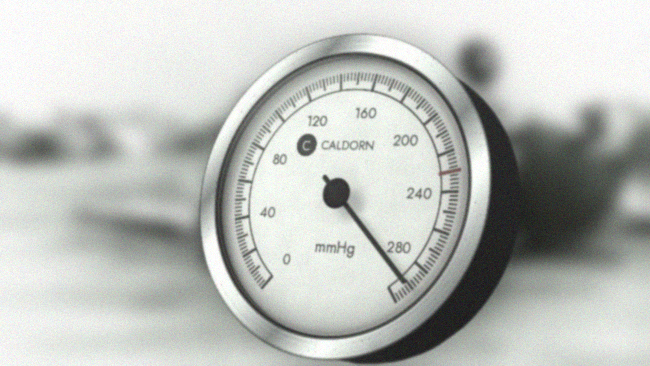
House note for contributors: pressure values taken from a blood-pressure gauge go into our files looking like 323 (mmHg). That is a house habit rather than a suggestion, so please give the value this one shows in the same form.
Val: 290 (mmHg)
